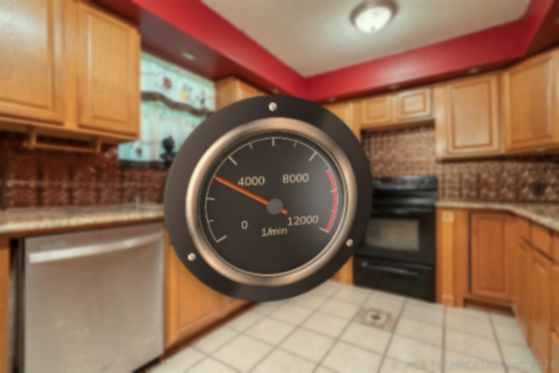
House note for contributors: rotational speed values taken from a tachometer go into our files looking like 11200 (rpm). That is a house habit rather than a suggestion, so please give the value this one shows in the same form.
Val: 3000 (rpm)
